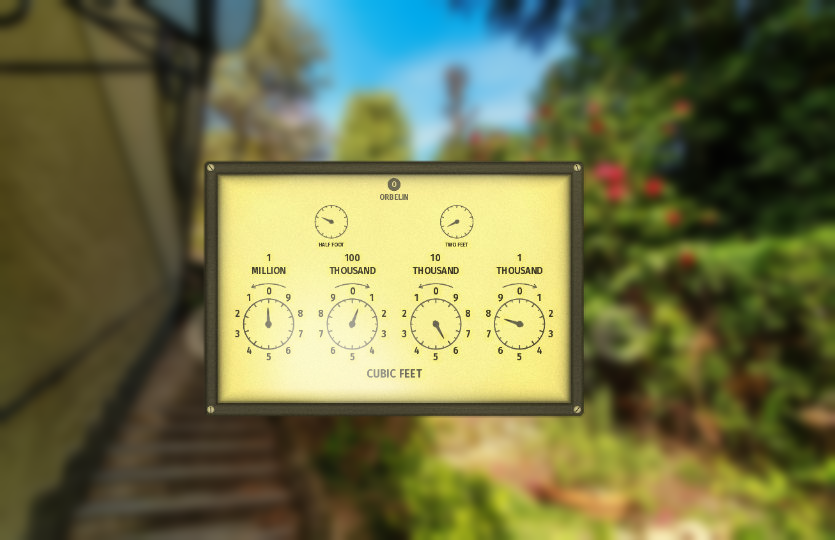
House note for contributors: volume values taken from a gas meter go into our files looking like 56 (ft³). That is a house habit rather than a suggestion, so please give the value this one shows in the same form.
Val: 5800 (ft³)
